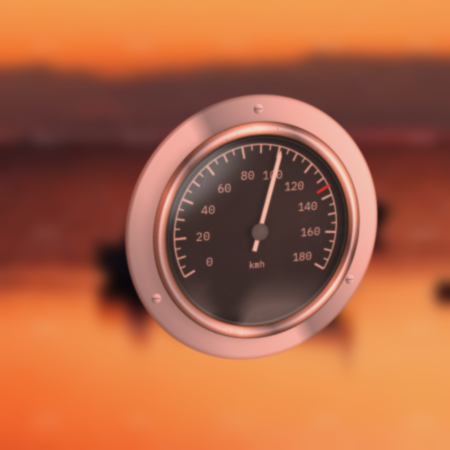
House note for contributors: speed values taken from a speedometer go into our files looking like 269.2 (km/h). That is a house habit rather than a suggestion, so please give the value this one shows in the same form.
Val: 100 (km/h)
